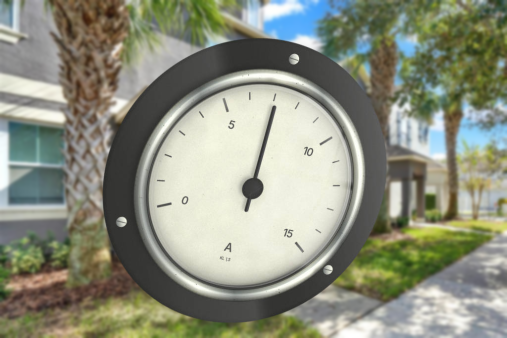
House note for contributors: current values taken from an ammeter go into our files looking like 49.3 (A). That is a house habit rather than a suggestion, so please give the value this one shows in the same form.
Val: 7 (A)
